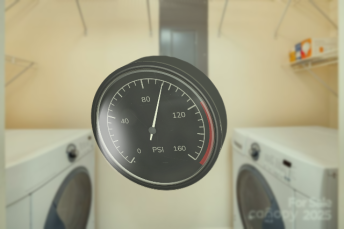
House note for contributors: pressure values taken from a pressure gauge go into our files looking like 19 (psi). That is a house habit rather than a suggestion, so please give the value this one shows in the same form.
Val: 95 (psi)
